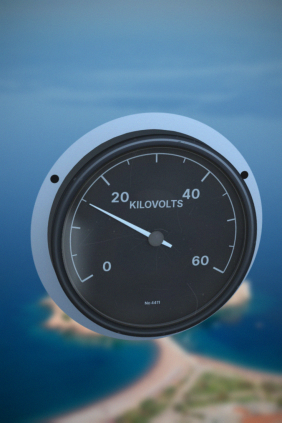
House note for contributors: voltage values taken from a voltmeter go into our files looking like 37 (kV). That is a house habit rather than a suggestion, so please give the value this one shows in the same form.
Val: 15 (kV)
